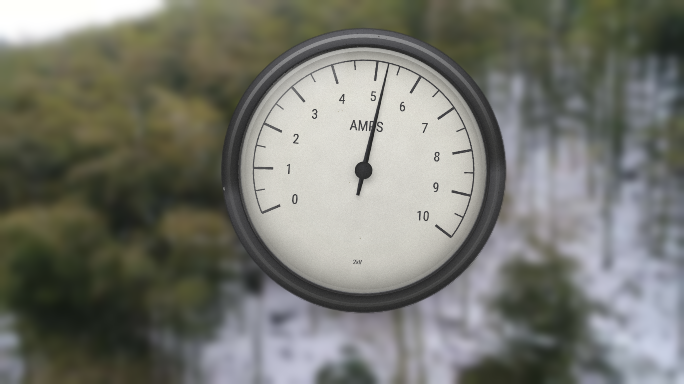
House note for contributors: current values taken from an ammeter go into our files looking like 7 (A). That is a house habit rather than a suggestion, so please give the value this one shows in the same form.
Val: 5.25 (A)
